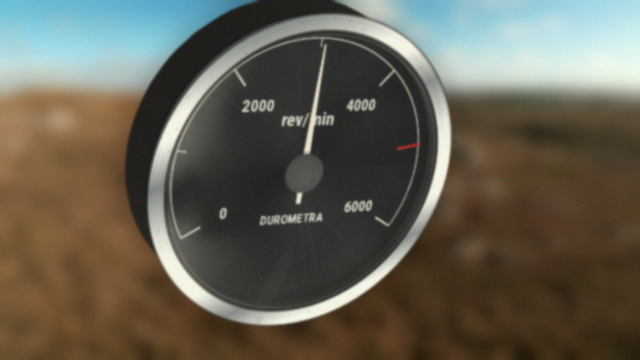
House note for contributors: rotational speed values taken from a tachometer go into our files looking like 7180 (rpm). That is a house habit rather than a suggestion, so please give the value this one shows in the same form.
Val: 3000 (rpm)
